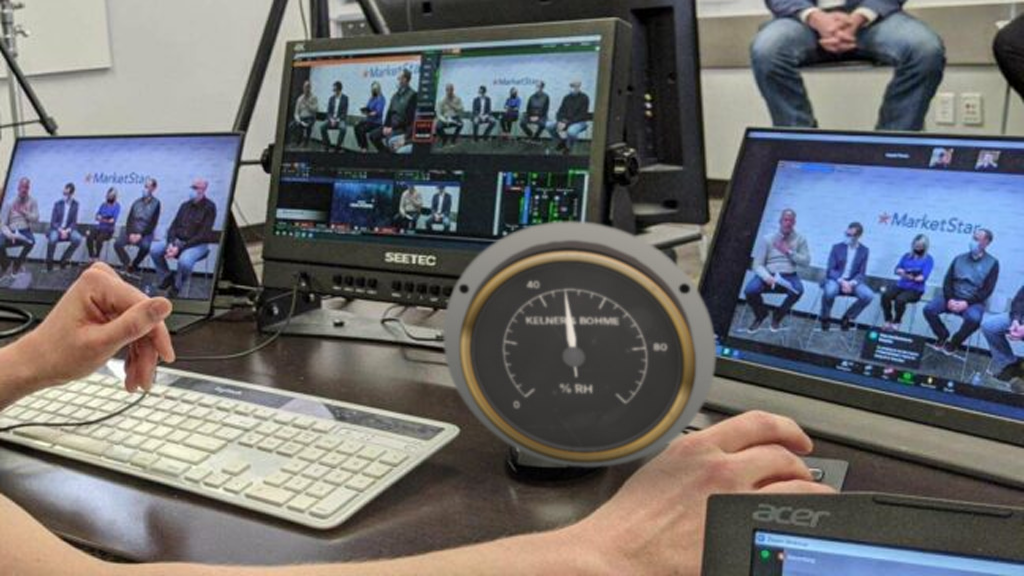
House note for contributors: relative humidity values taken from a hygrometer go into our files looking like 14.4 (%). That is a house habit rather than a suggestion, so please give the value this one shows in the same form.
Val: 48 (%)
